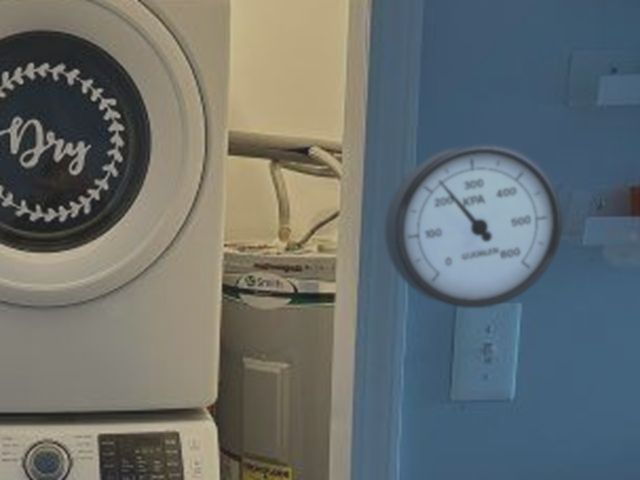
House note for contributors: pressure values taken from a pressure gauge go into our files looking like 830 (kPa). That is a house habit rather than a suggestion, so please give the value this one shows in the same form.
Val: 225 (kPa)
